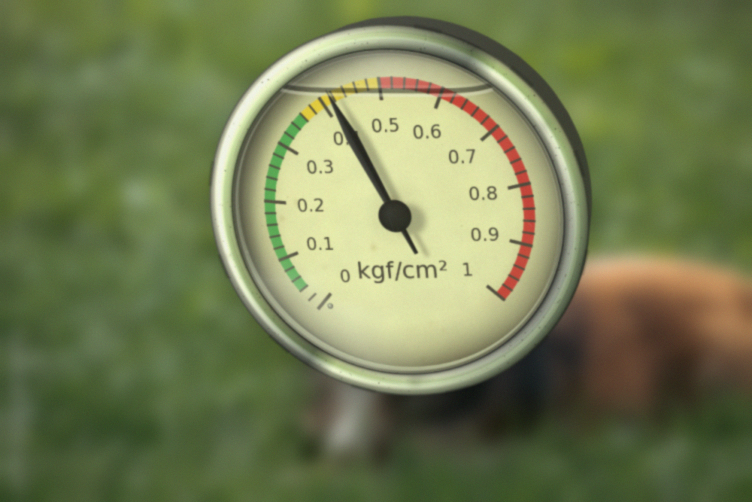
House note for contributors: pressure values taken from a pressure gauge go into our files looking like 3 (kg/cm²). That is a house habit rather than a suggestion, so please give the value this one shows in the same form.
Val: 0.42 (kg/cm²)
